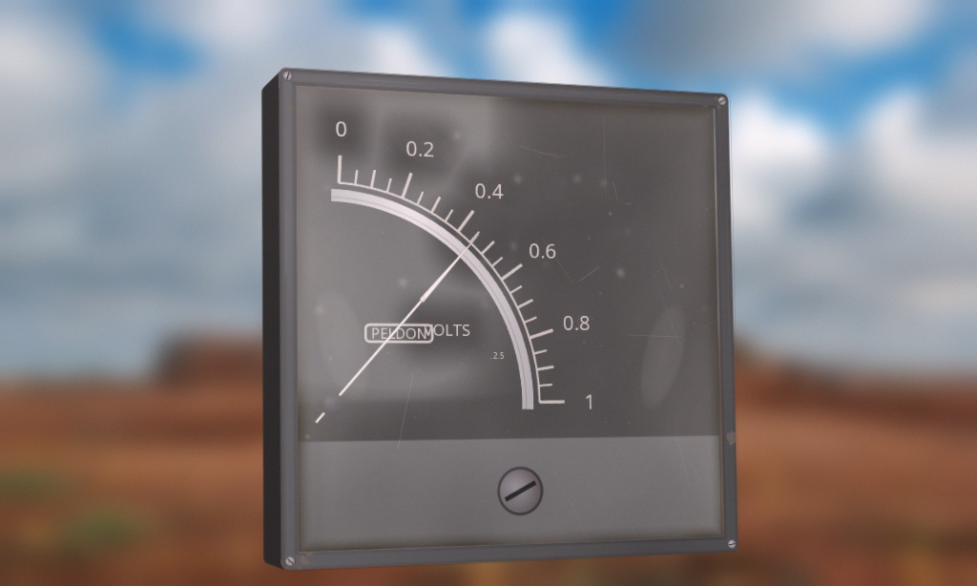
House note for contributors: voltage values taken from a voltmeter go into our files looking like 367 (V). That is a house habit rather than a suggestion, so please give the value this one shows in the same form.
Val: 0.45 (V)
